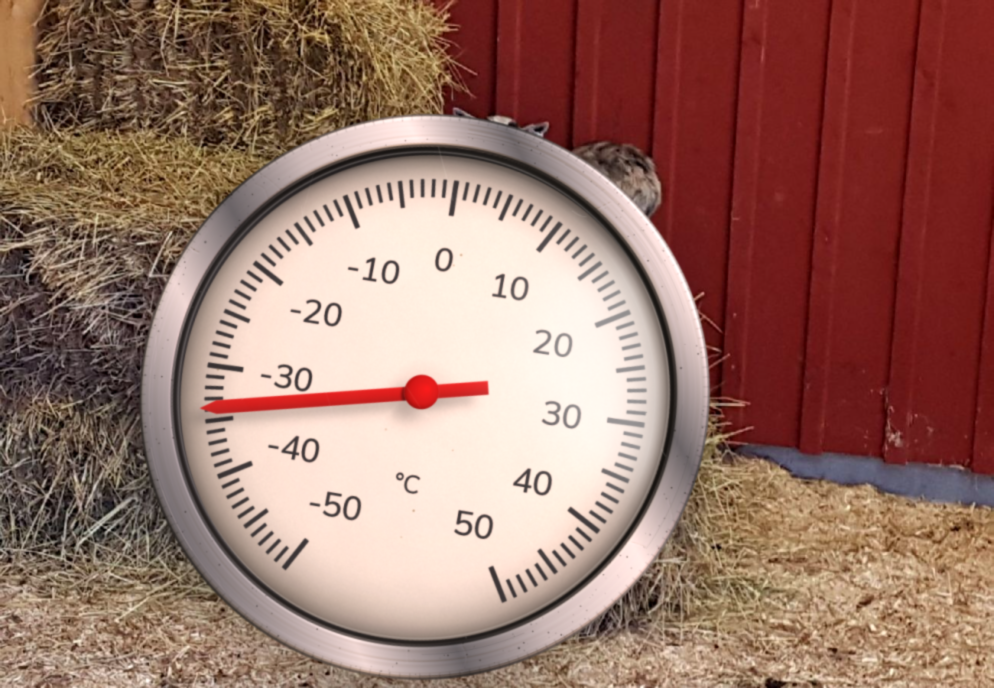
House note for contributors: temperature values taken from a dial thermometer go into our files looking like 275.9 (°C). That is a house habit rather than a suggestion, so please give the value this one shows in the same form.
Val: -34 (°C)
